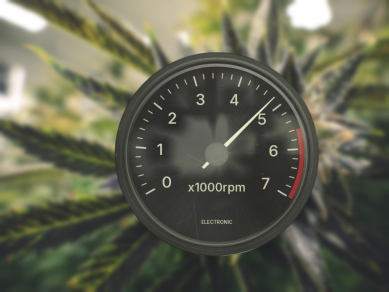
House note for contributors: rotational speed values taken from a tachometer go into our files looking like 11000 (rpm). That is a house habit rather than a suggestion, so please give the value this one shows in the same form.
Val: 4800 (rpm)
